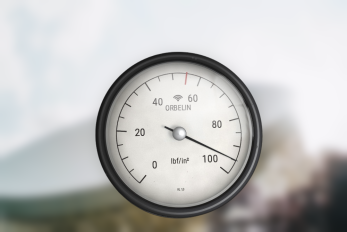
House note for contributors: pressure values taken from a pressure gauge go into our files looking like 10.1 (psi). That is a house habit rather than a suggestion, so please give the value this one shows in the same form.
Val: 95 (psi)
